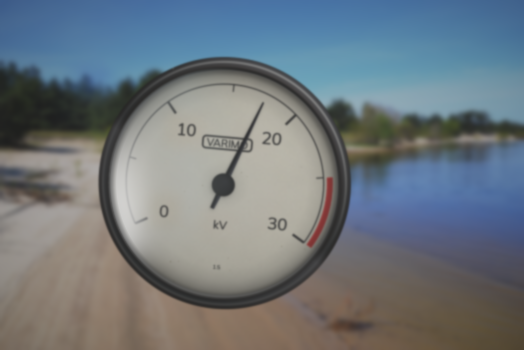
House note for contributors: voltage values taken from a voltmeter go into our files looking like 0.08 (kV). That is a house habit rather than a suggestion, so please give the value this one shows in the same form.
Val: 17.5 (kV)
